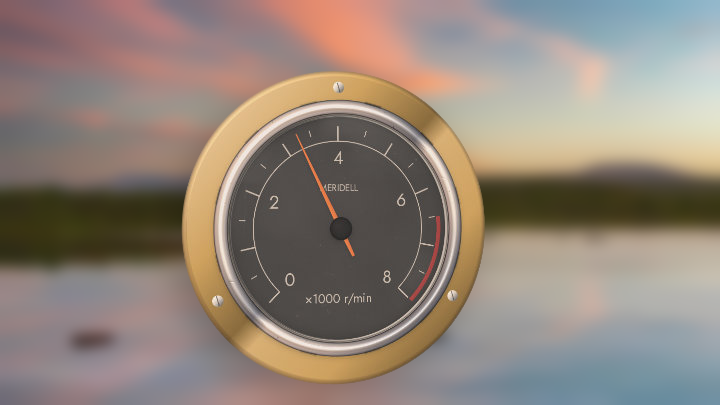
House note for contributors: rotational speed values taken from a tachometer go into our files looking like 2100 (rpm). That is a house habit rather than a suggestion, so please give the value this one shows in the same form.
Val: 3250 (rpm)
